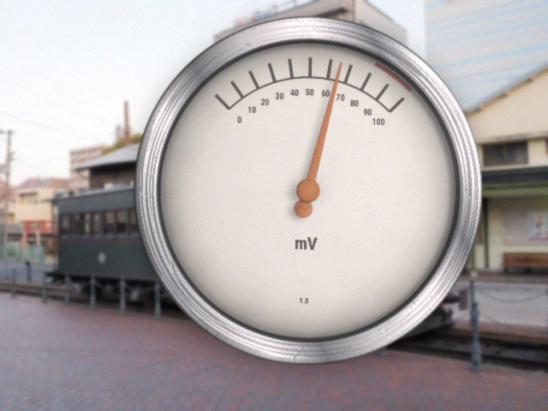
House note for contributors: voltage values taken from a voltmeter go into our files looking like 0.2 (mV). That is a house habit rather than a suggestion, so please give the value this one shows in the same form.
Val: 65 (mV)
